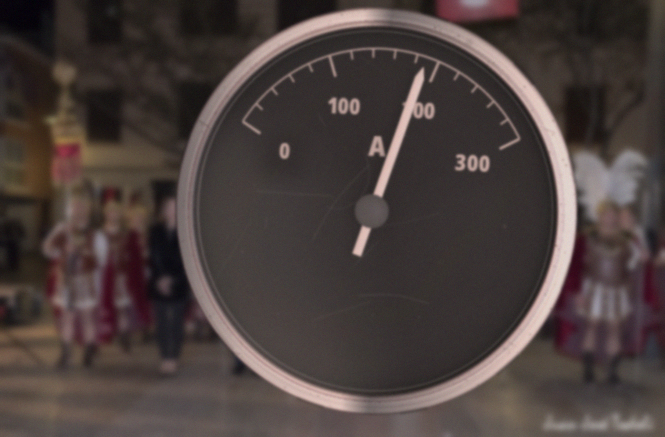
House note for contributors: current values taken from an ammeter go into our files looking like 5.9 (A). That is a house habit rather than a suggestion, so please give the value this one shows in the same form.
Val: 190 (A)
